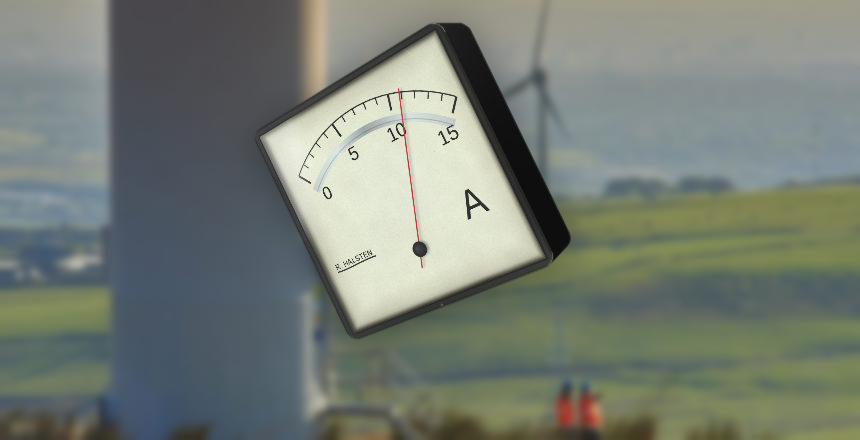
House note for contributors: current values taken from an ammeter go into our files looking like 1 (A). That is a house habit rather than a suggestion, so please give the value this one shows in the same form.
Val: 11 (A)
